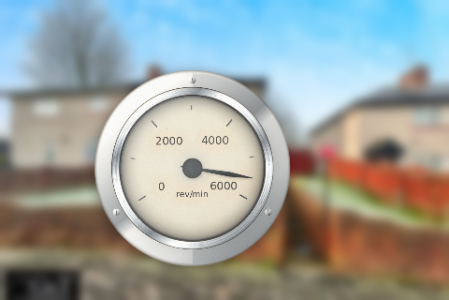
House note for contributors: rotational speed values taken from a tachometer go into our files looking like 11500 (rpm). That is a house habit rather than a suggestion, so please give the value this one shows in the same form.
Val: 5500 (rpm)
